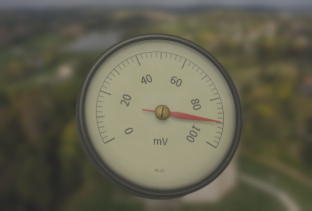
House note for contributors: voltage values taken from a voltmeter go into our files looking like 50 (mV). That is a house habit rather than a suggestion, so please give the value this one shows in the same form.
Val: 90 (mV)
